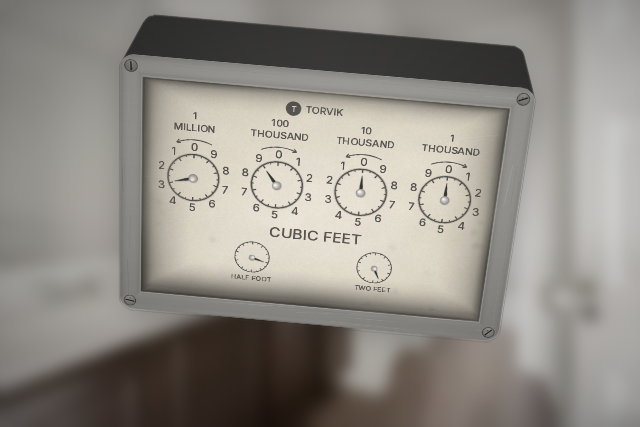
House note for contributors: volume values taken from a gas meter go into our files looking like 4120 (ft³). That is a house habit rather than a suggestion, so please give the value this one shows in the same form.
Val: 290000 (ft³)
